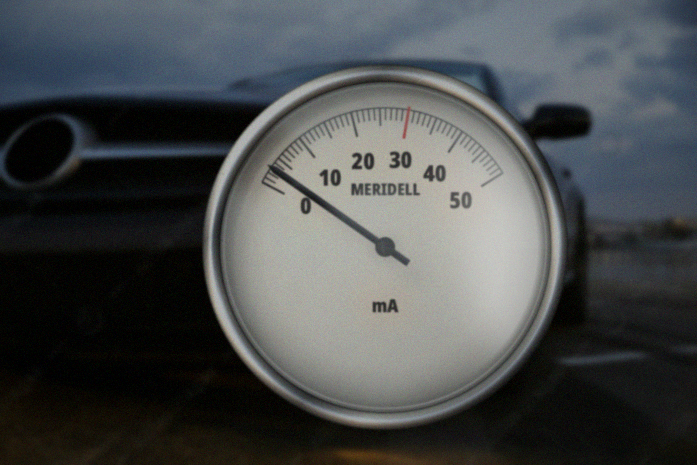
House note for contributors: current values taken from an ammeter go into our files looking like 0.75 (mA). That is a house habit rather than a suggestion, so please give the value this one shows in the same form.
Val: 3 (mA)
